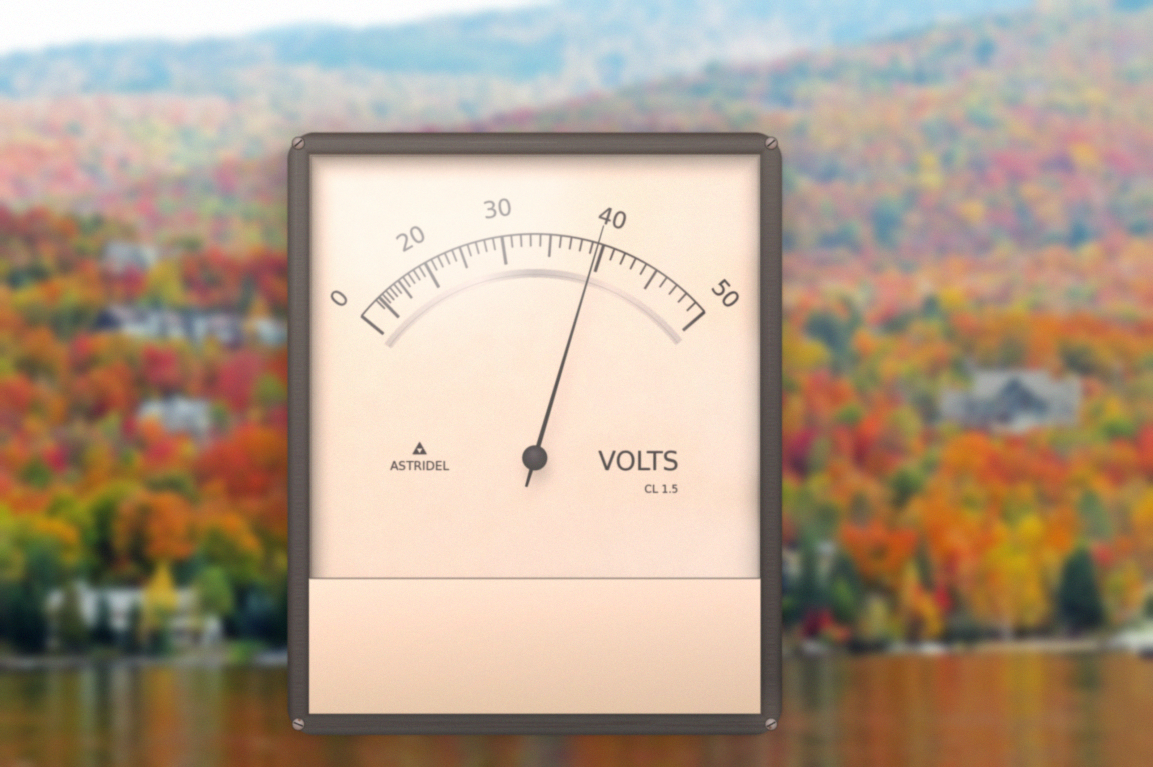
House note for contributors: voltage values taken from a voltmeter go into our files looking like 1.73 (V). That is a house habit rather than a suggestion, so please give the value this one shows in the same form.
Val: 39.5 (V)
